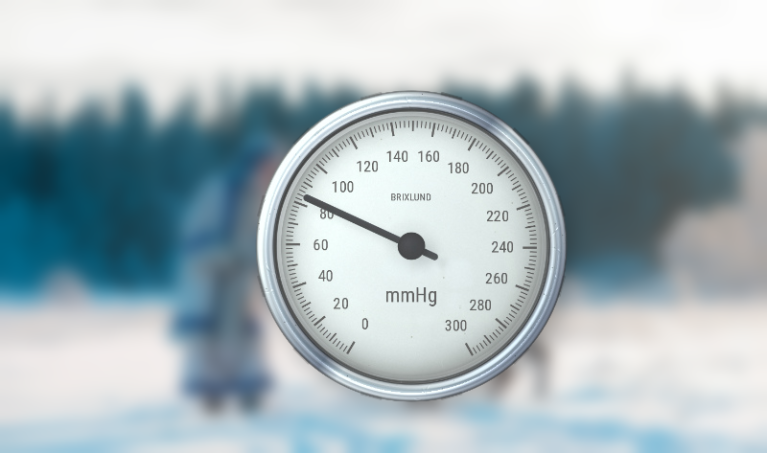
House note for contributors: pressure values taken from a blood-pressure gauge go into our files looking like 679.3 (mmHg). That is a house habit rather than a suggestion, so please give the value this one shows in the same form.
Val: 84 (mmHg)
